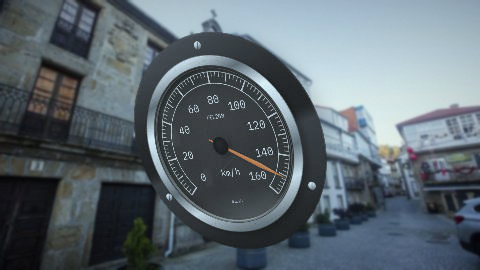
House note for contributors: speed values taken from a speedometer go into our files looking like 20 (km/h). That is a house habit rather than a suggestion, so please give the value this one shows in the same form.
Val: 150 (km/h)
